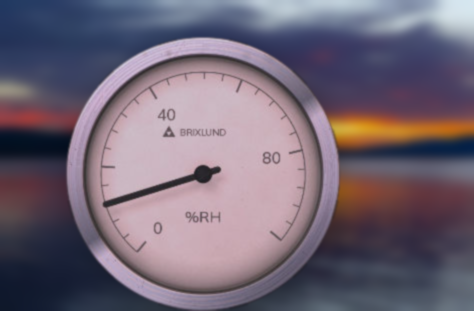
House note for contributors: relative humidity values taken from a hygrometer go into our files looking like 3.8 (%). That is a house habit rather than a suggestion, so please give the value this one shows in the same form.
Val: 12 (%)
